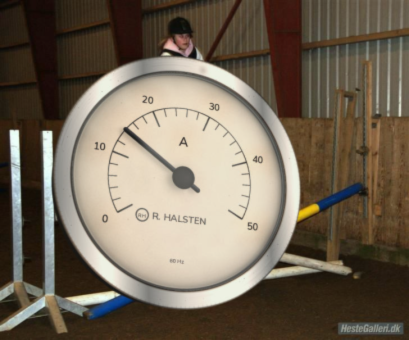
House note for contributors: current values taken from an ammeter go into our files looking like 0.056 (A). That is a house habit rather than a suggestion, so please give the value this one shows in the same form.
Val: 14 (A)
